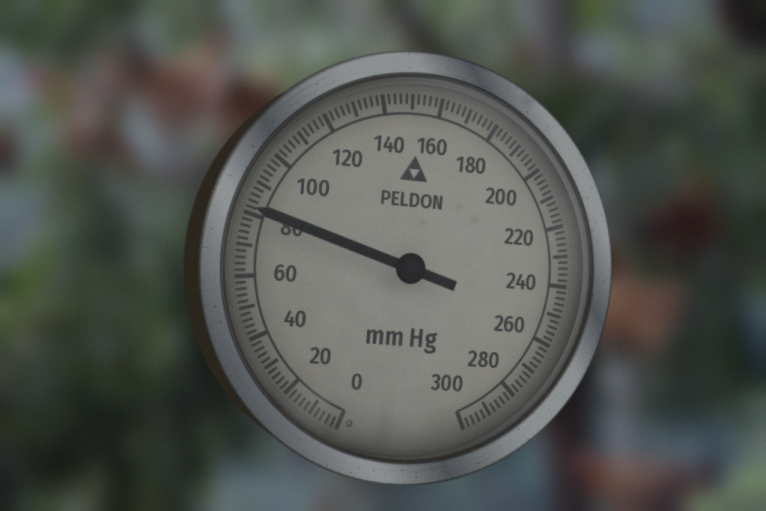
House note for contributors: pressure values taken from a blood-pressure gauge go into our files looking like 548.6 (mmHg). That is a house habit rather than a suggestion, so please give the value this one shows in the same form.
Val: 82 (mmHg)
